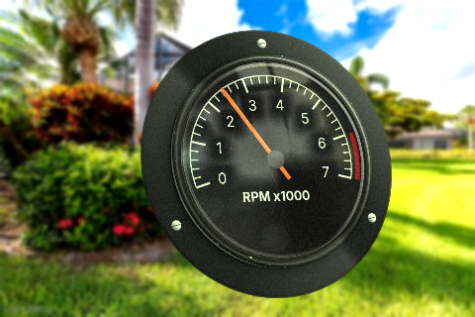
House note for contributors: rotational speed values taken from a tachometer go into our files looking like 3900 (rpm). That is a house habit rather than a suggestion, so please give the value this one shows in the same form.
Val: 2400 (rpm)
